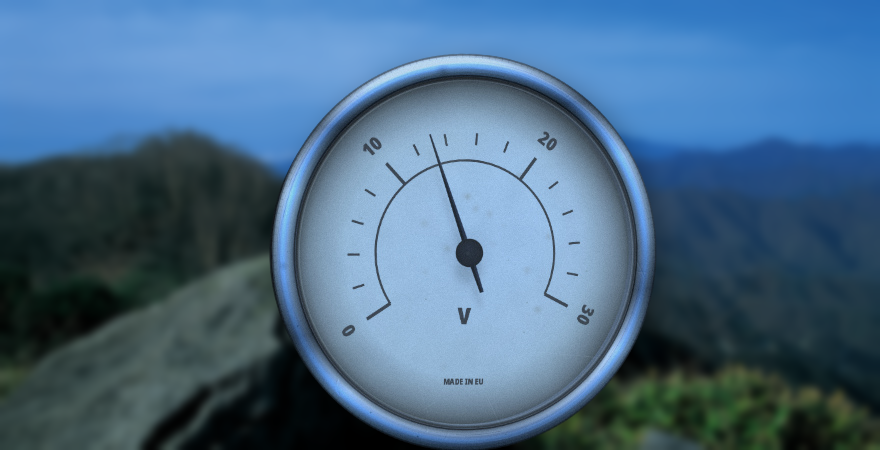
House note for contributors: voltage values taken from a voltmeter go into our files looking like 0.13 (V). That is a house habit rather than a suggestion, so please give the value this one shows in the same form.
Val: 13 (V)
